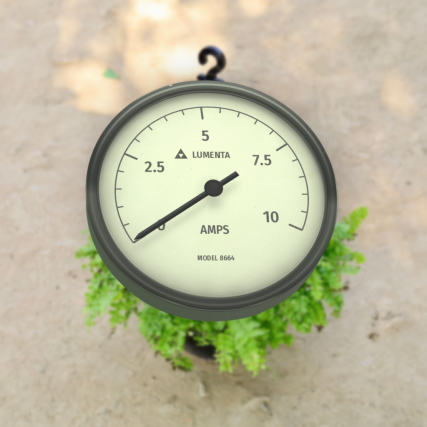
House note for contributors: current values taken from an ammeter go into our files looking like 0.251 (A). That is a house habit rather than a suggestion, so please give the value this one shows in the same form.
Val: 0 (A)
